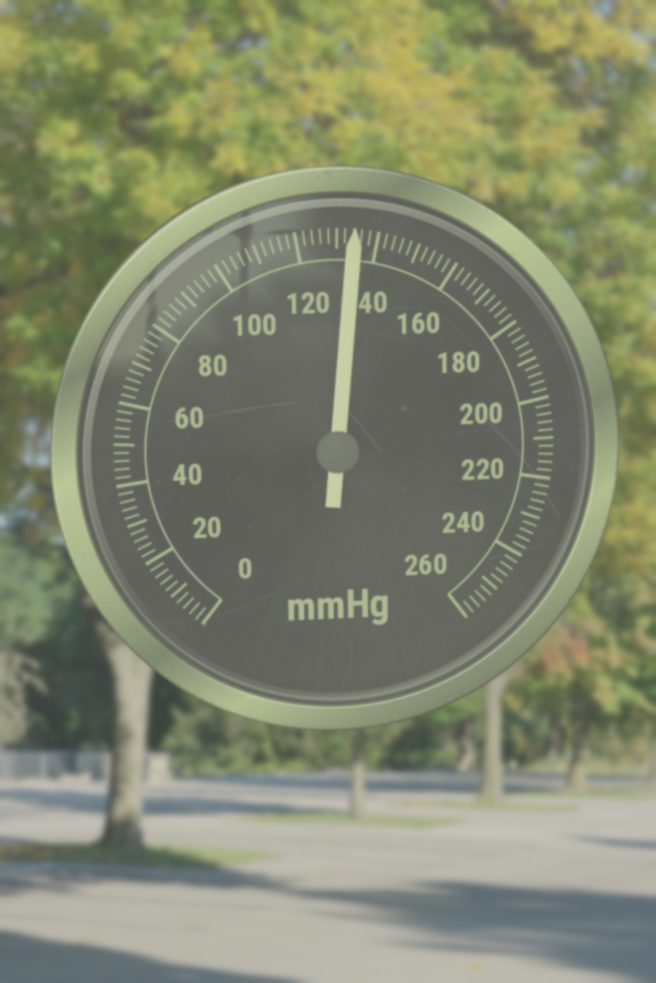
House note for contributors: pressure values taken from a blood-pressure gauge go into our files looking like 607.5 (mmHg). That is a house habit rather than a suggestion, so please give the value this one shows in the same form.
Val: 134 (mmHg)
